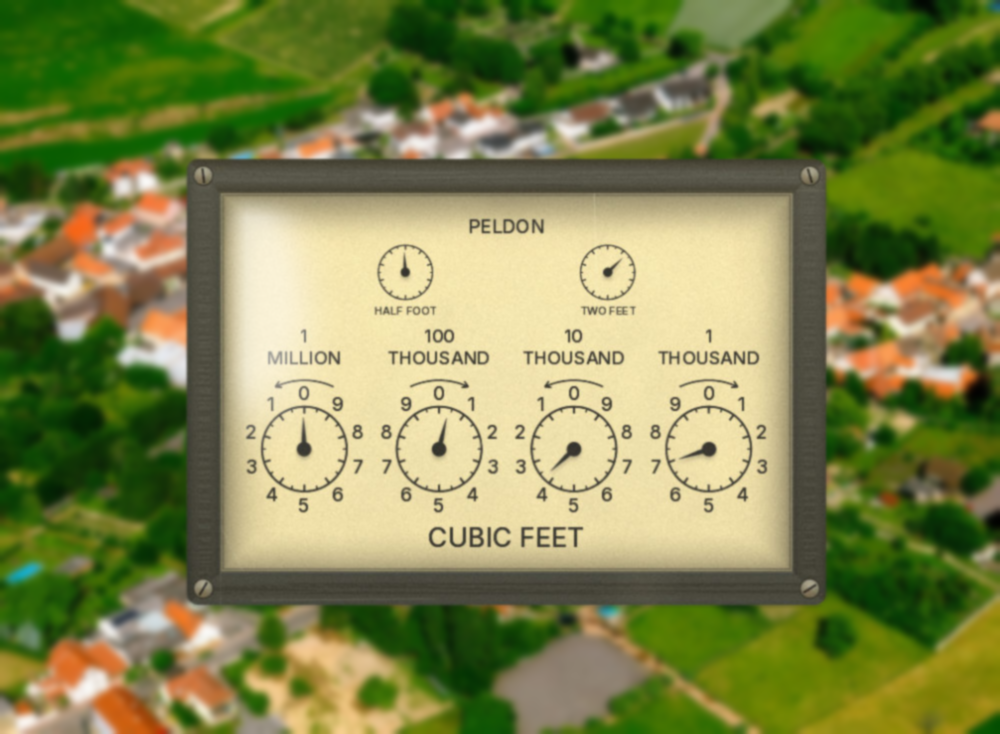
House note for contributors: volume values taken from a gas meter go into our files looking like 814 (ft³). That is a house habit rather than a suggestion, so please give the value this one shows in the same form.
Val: 3700 (ft³)
